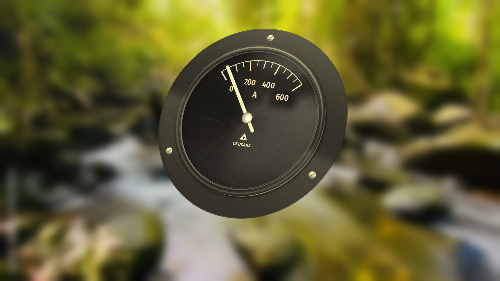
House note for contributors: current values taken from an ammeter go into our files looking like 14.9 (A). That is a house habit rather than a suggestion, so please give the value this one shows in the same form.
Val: 50 (A)
